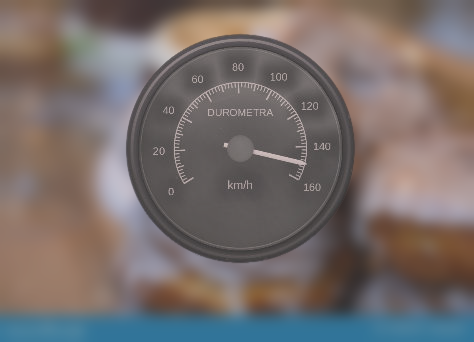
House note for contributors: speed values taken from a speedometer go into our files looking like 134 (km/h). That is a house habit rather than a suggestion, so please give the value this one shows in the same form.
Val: 150 (km/h)
